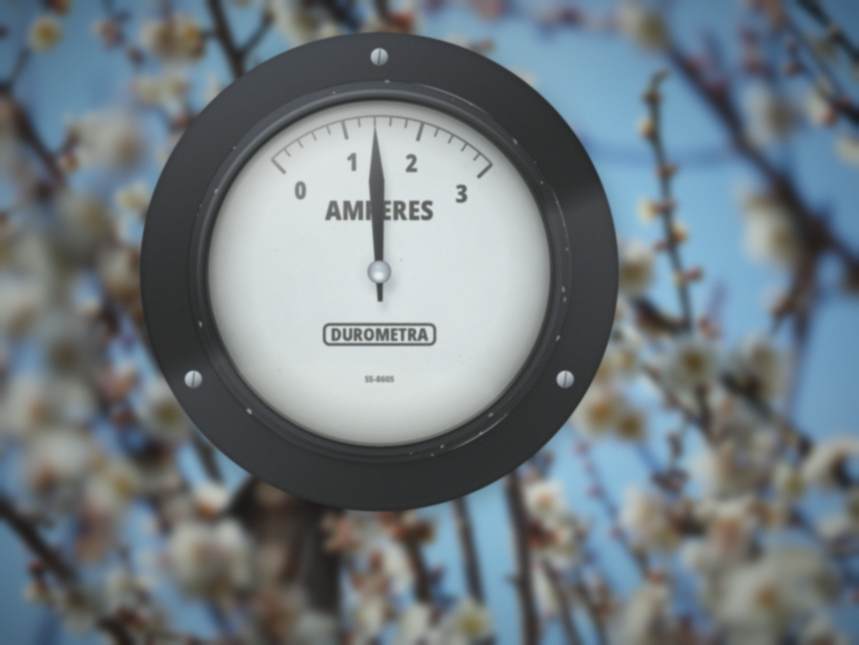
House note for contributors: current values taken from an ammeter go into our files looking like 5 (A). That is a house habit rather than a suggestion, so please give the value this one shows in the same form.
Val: 1.4 (A)
